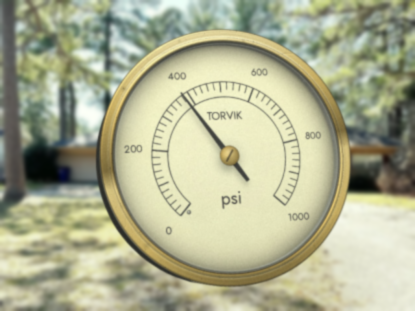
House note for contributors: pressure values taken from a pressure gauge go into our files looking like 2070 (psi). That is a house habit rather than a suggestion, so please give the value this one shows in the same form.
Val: 380 (psi)
